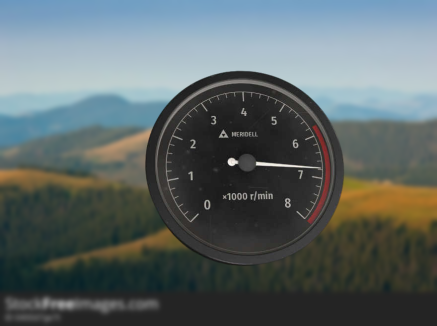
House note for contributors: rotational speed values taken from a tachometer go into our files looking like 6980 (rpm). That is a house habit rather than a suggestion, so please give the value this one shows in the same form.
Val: 6800 (rpm)
